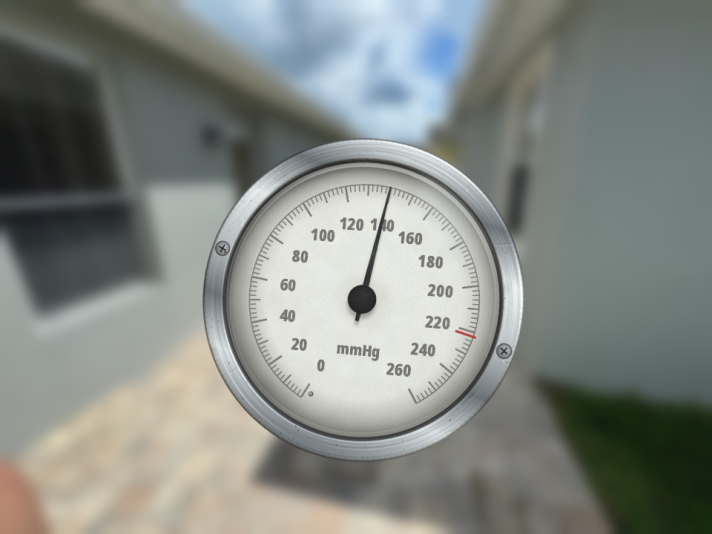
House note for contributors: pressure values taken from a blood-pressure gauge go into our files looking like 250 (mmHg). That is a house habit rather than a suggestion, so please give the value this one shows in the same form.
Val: 140 (mmHg)
